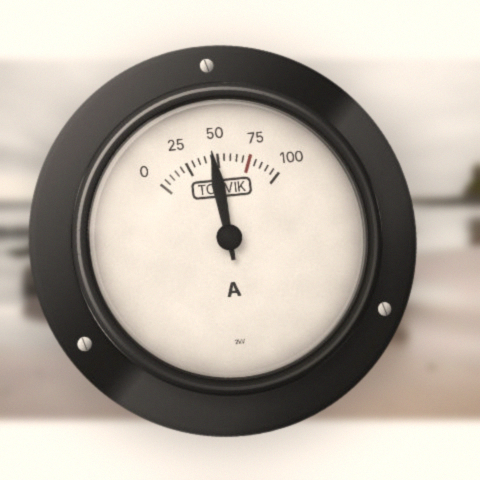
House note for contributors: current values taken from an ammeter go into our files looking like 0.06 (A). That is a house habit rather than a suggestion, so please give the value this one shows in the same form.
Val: 45 (A)
